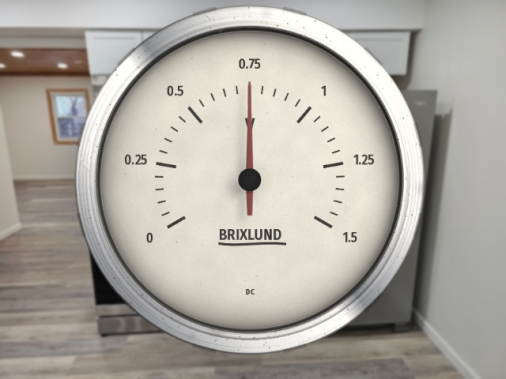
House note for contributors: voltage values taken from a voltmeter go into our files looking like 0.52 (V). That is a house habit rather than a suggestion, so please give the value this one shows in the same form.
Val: 0.75 (V)
